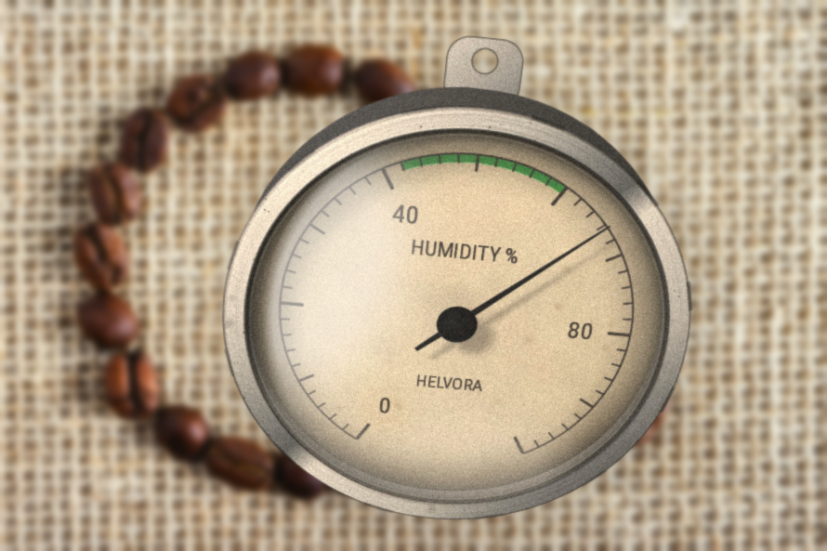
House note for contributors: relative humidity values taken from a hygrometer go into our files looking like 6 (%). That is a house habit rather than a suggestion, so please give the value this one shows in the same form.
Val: 66 (%)
